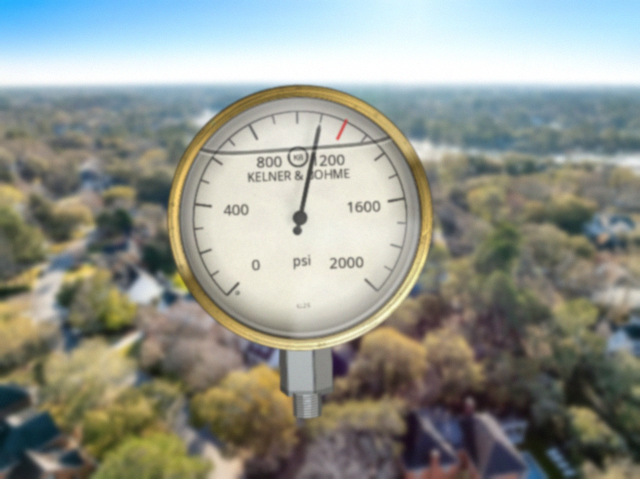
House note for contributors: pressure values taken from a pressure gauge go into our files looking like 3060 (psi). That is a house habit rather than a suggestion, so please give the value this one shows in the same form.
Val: 1100 (psi)
